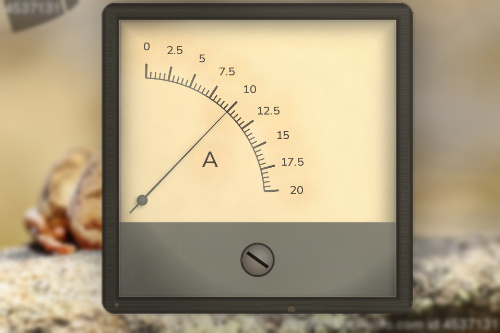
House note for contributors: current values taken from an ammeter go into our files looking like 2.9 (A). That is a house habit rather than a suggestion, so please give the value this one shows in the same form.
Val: 10 (A)
